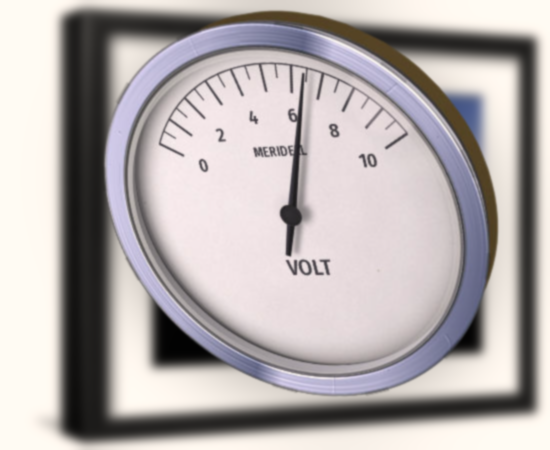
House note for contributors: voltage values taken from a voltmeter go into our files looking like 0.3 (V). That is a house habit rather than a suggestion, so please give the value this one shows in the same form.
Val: 6.5 (V)
